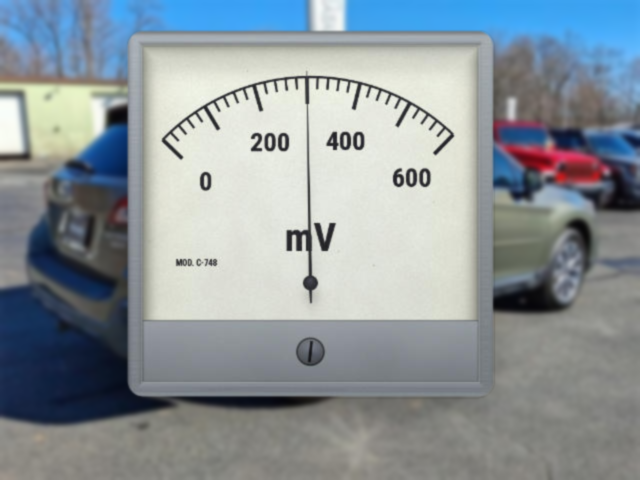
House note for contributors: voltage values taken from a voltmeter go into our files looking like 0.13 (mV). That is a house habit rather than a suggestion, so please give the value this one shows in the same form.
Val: 300 (mV)
